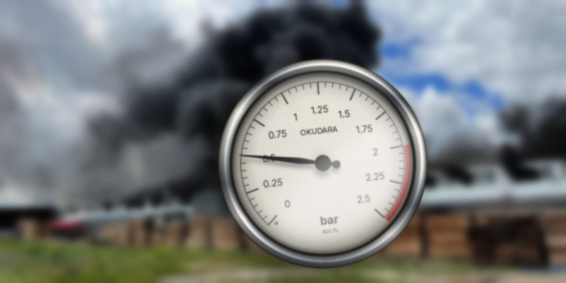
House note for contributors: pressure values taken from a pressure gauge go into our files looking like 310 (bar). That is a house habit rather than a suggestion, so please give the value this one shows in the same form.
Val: 0.5 (bar)
